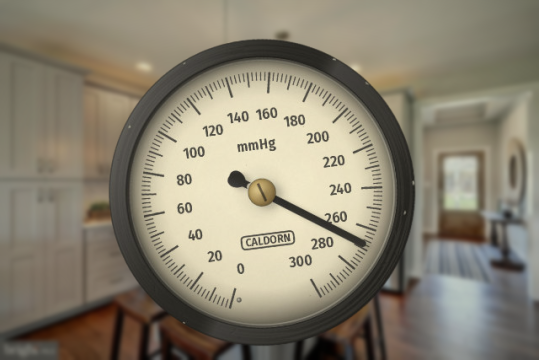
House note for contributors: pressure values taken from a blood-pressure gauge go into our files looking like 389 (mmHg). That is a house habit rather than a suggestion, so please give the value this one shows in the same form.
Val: 268 (mmHg)
